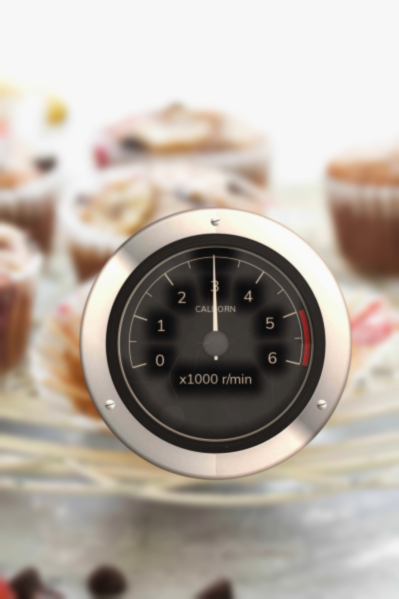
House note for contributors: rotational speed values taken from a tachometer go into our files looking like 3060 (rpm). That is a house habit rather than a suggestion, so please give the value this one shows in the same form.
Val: 3000 (rpm)
